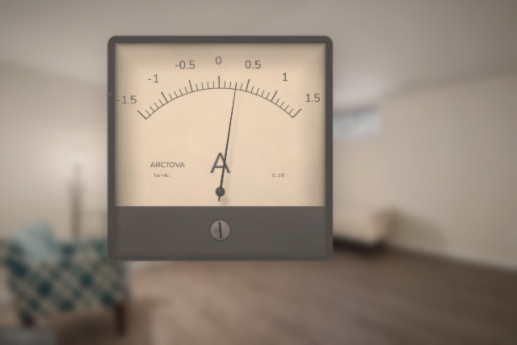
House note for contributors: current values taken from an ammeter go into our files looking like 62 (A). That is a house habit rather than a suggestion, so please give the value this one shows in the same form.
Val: 0.3 (A)
